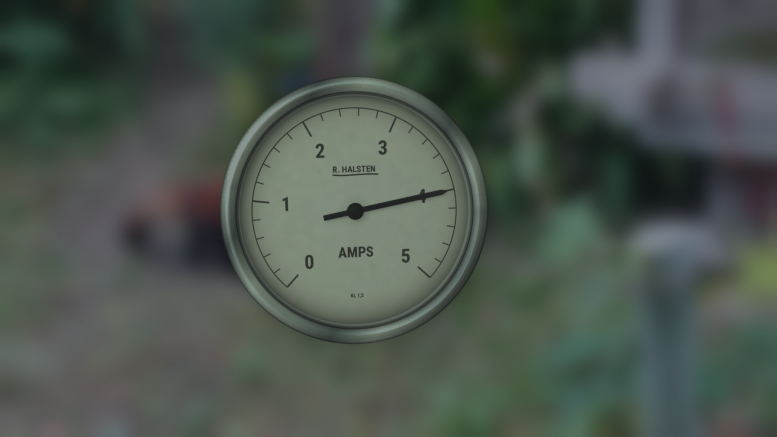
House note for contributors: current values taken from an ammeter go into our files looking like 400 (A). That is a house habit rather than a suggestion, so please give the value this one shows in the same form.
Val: 4 (A)
